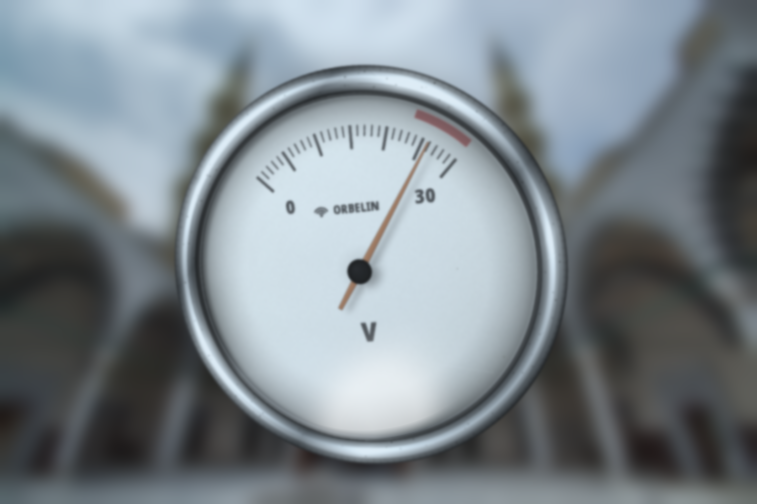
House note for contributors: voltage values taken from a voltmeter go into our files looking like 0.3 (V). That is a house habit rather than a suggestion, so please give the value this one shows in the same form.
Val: 26 (V)
